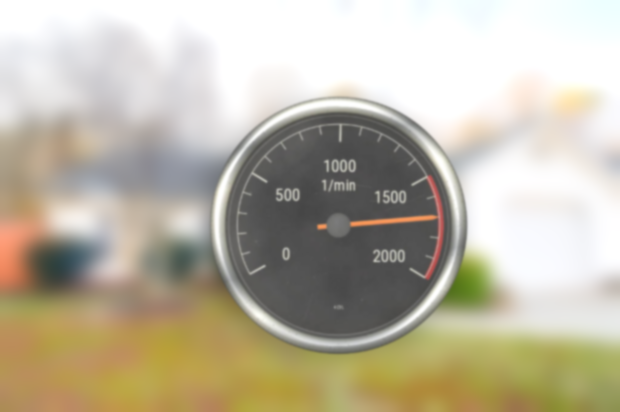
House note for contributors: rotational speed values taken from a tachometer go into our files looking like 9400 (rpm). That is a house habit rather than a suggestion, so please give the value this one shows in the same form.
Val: 1700 (rpm)
